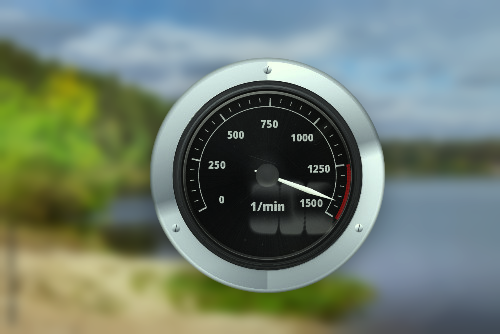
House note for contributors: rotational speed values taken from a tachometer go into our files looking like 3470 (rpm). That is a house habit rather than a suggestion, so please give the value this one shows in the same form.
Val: 1425 (rpm)
